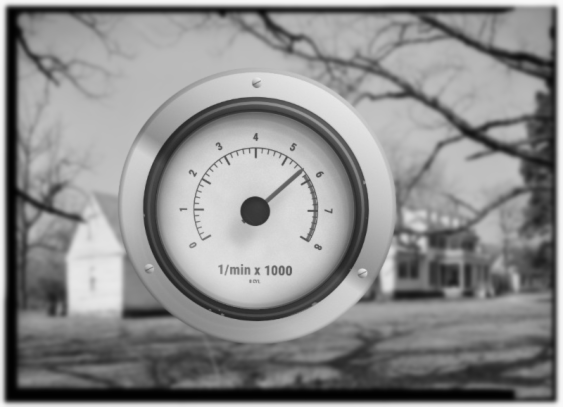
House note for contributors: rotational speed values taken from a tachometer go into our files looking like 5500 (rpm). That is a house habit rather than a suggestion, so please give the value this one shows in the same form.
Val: 5600 (rpm)
